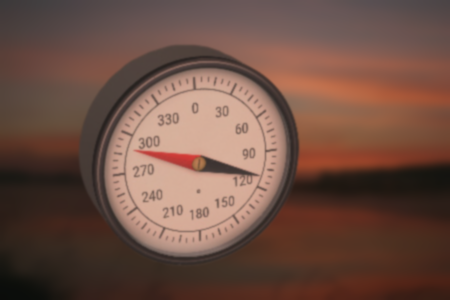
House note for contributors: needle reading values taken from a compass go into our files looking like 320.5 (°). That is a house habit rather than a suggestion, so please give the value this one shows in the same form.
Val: 290 (°)
